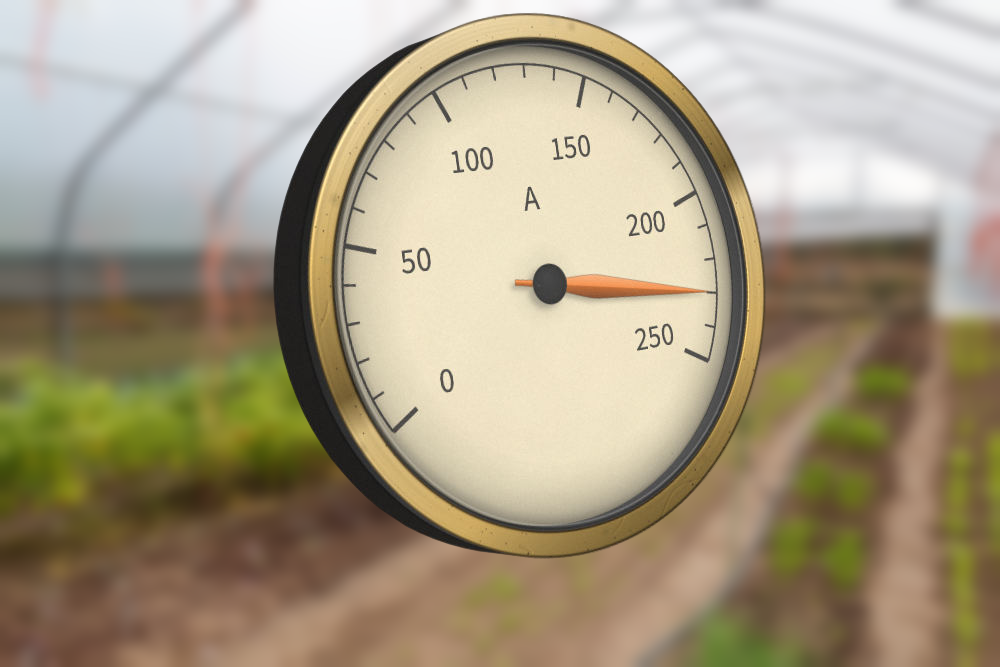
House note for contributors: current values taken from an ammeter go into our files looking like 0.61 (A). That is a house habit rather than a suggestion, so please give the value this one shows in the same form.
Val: 230 (A)
